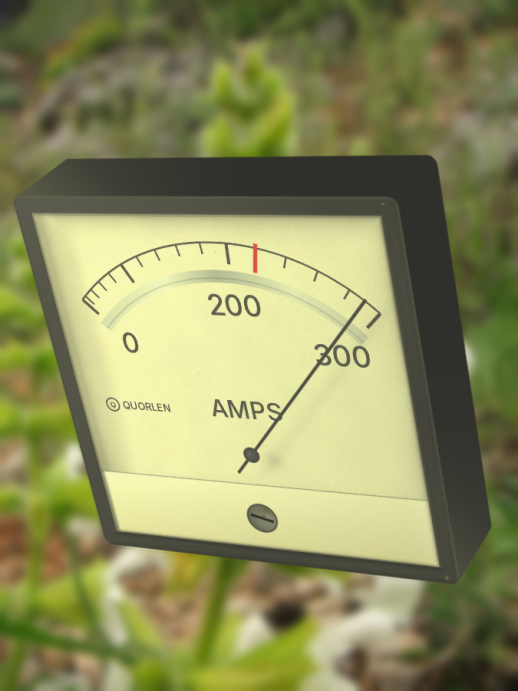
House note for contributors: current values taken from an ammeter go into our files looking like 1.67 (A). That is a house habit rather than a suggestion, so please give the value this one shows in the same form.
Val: 290 (A)
